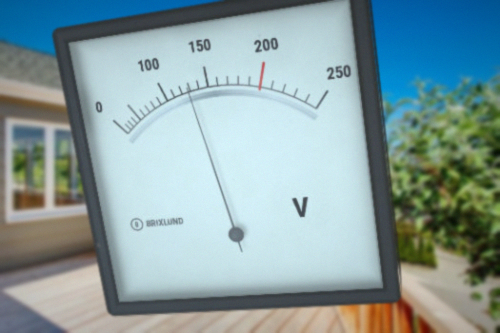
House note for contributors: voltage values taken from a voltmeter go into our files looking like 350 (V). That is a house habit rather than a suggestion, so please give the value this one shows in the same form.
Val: 130 (V)
